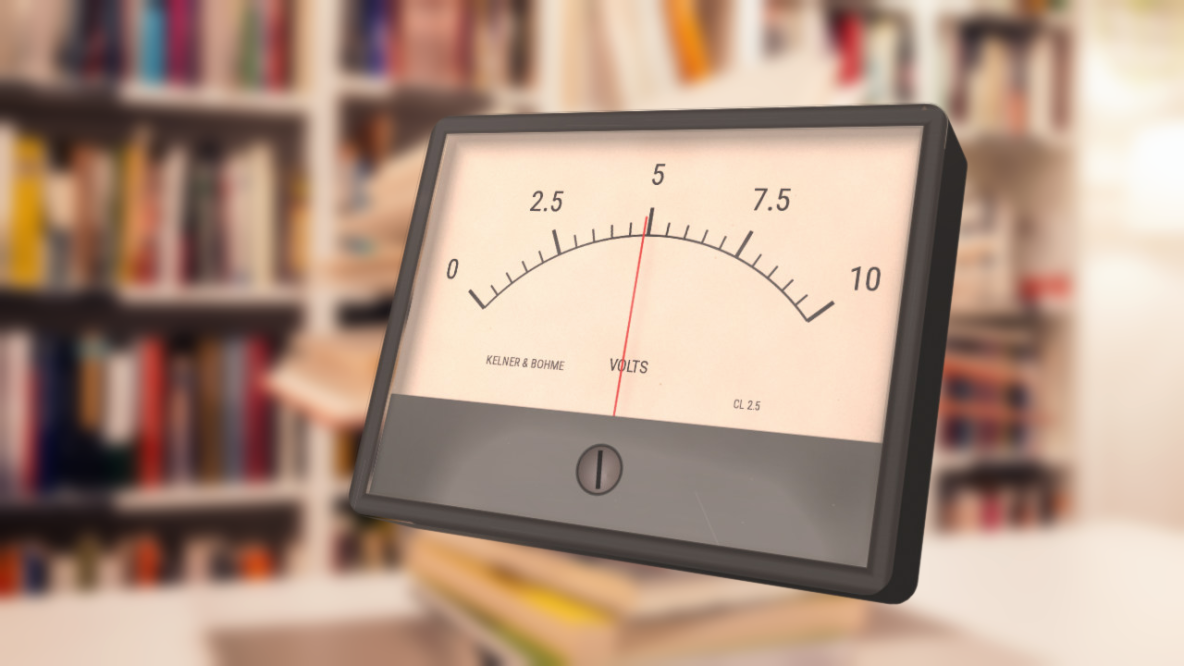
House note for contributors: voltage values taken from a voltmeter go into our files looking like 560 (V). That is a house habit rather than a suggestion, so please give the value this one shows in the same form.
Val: 5 (V)
